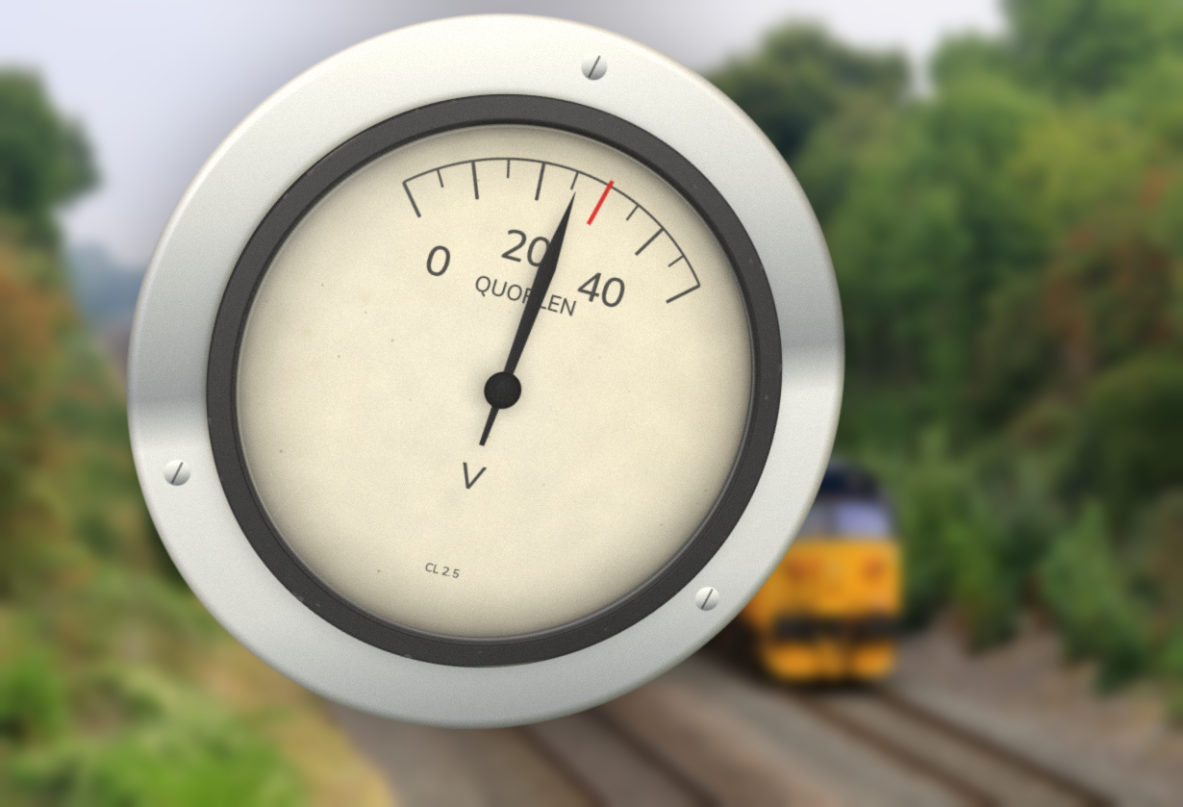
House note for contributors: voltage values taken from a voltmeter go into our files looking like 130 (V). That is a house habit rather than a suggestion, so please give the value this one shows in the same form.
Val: 25 (V)
